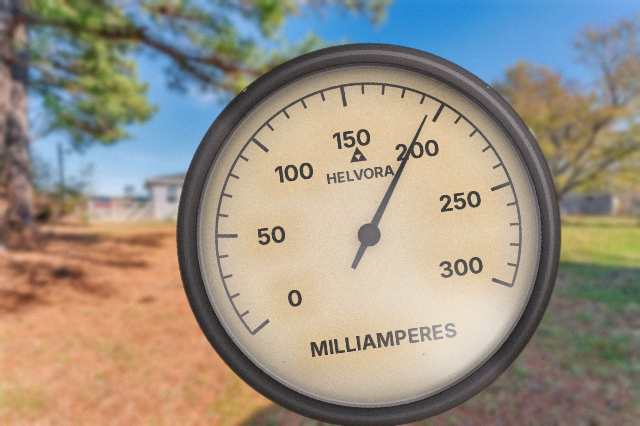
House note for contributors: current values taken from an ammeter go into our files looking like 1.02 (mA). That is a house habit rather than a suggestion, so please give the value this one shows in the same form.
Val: 195 (mA)
